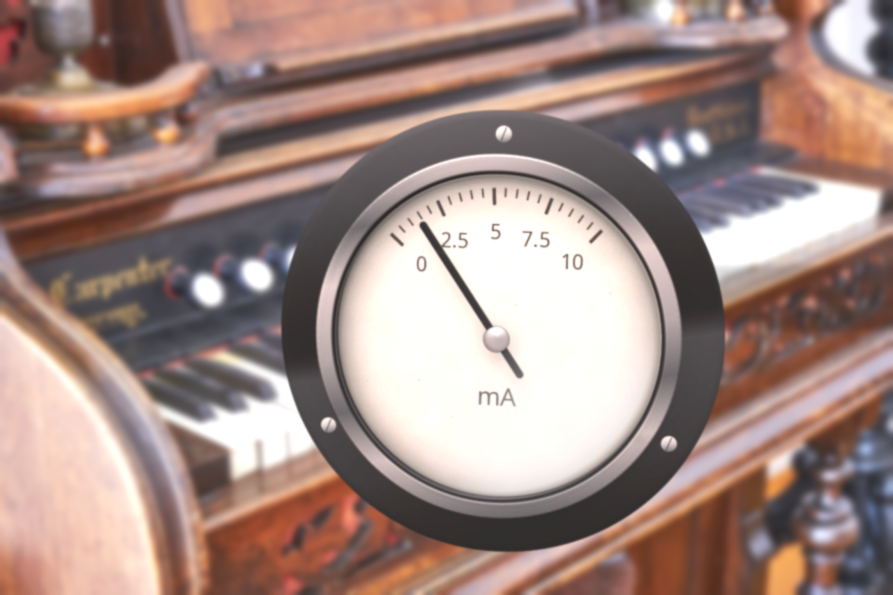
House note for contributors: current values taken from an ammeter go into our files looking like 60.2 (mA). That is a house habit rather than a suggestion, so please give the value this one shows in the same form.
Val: 1.5 (mA)
